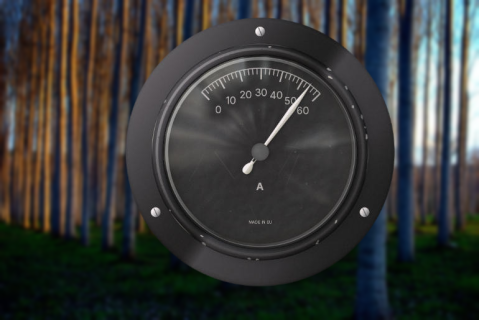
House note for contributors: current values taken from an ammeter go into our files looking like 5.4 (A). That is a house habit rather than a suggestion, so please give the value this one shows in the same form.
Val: 54 (A)
